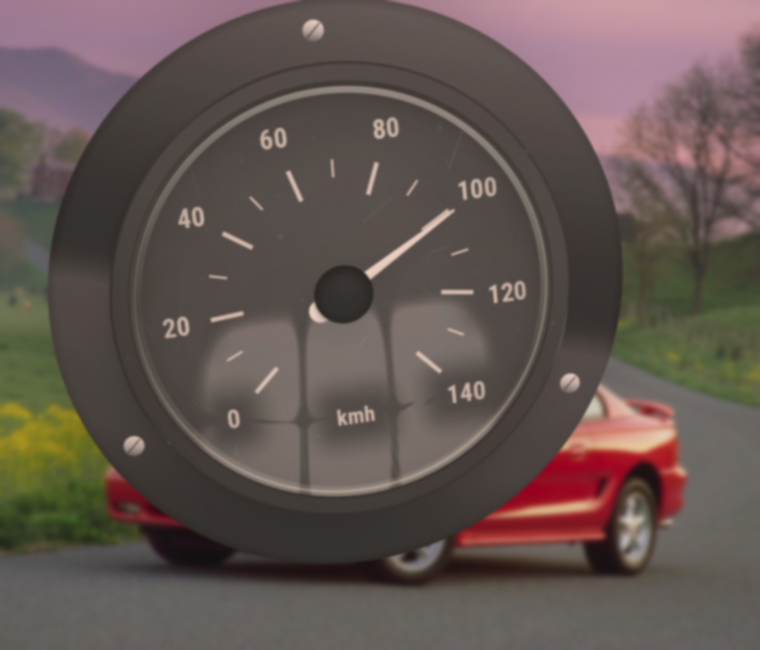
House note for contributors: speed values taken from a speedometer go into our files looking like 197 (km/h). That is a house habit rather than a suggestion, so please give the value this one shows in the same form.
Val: 100 (km/h)
